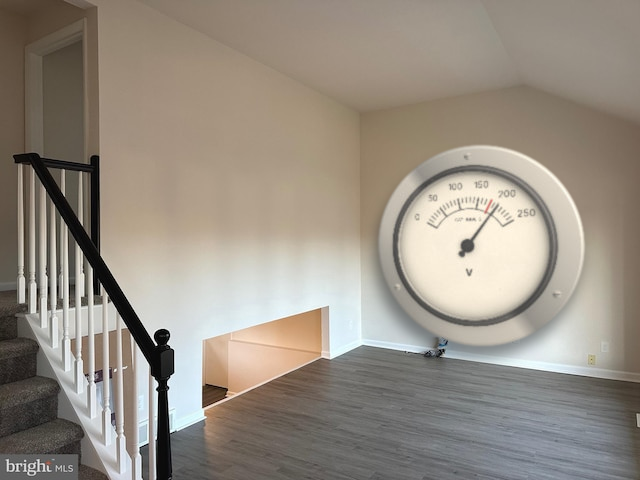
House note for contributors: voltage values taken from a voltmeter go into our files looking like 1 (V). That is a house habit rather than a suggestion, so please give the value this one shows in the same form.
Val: 200 (V)
